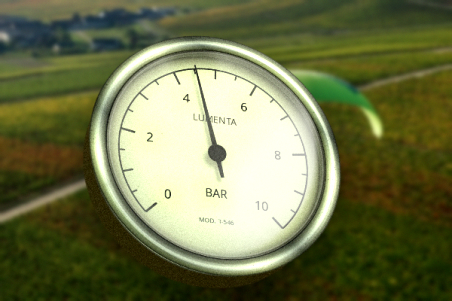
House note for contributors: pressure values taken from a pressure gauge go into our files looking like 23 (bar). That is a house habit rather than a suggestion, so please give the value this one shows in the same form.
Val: 4.5 (bar)
